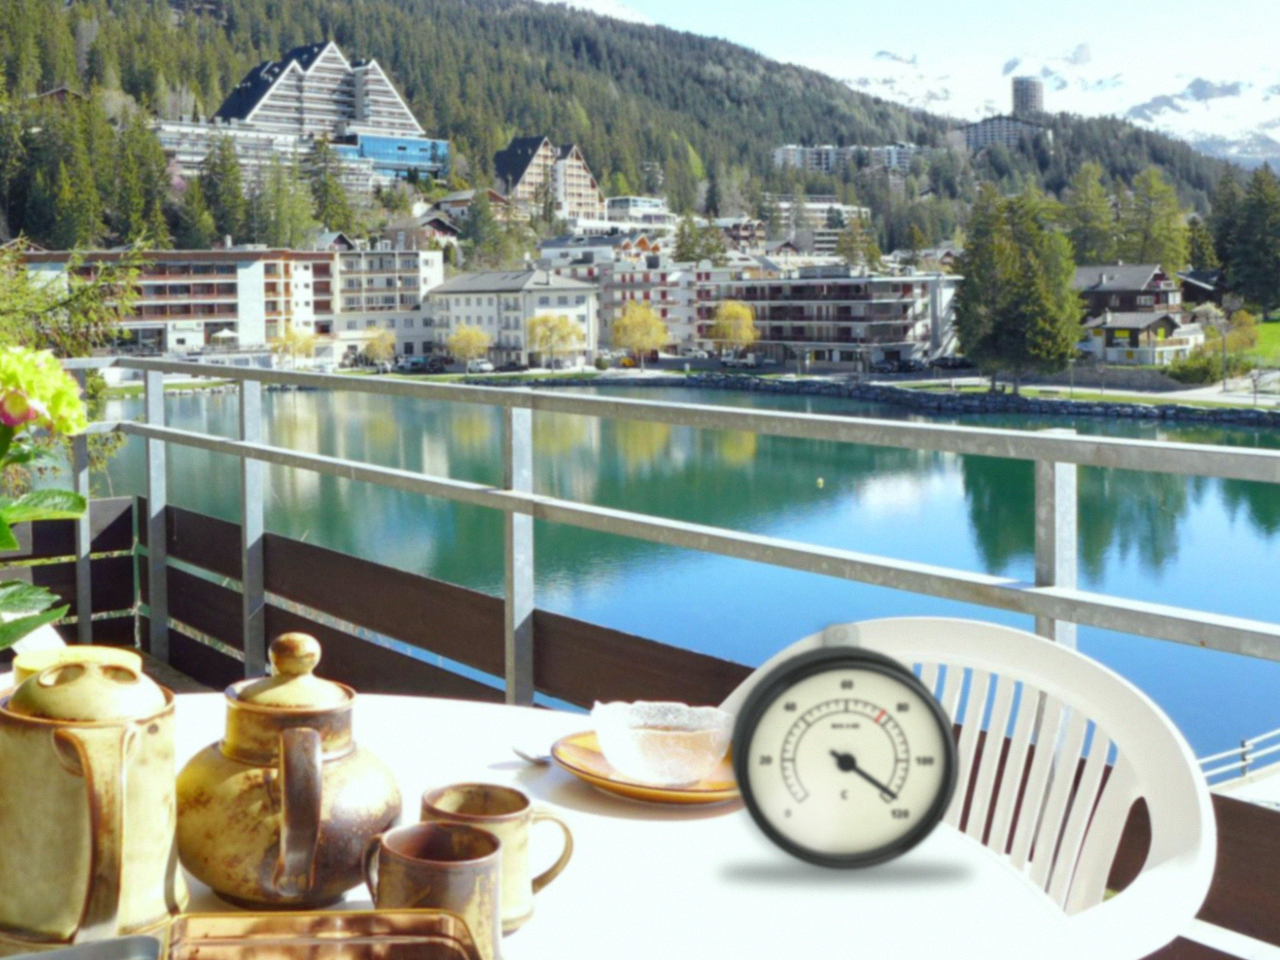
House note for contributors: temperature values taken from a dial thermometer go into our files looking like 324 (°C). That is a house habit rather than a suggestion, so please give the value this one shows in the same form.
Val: 116 (°C)
